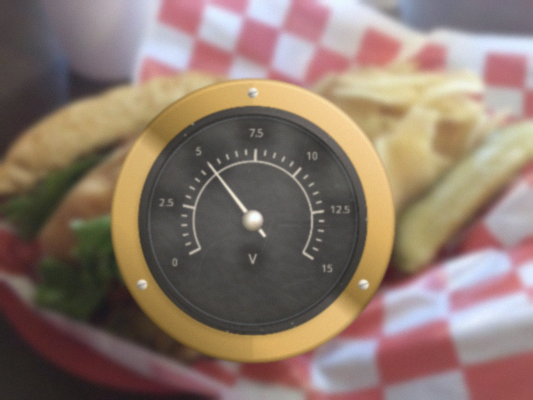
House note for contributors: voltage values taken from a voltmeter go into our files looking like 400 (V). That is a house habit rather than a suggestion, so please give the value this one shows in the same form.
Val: 5 (V)
